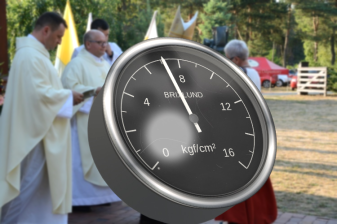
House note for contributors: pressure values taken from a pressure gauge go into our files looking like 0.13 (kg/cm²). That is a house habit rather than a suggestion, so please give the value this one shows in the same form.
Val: 7 (kg/cm²)
